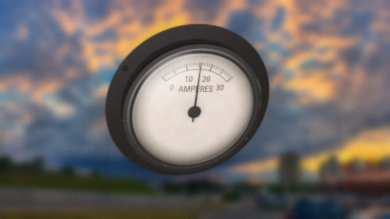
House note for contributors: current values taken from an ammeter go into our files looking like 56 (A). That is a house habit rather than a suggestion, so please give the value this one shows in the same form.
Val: 15 (A)
